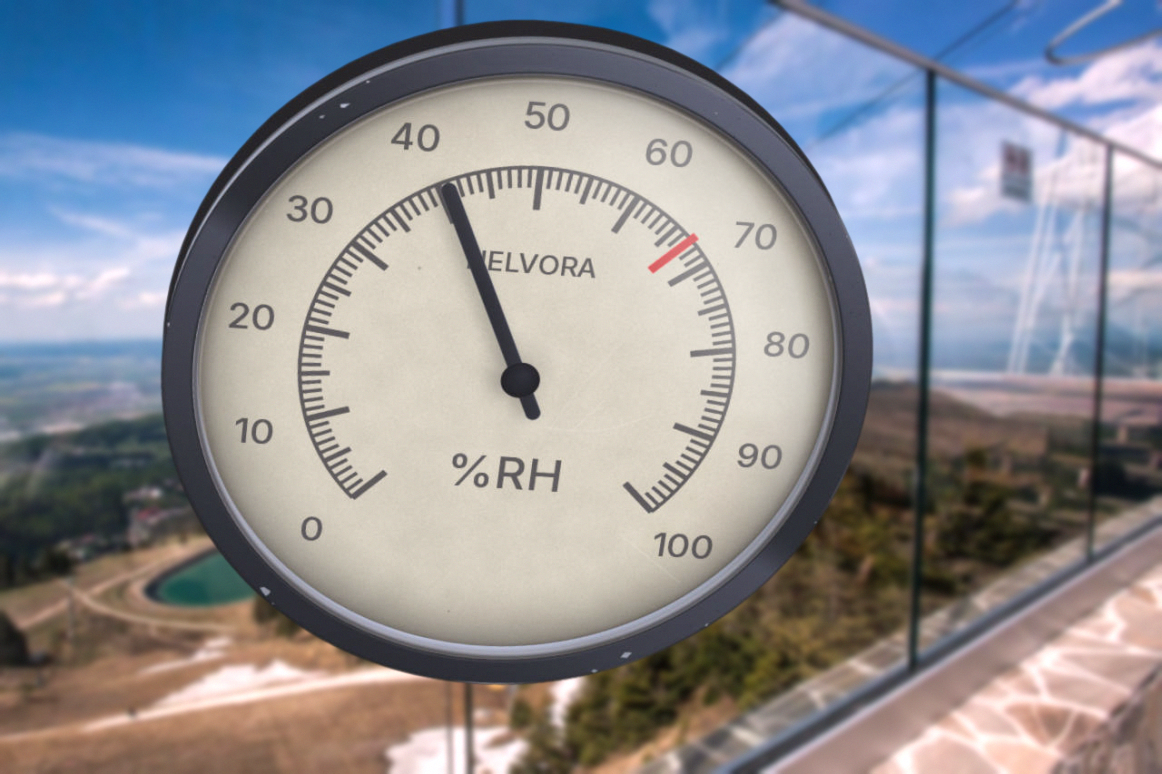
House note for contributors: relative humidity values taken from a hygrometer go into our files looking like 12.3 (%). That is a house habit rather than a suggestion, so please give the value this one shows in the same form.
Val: 41 (%)
